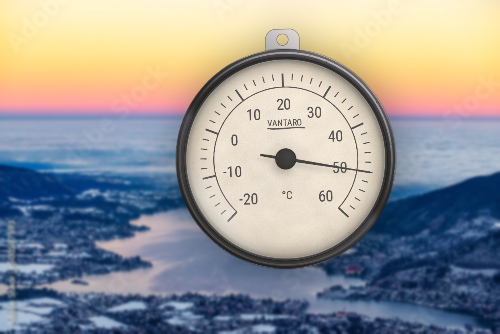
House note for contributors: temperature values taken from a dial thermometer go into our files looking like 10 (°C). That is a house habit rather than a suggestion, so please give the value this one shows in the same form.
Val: 50 (°C)
